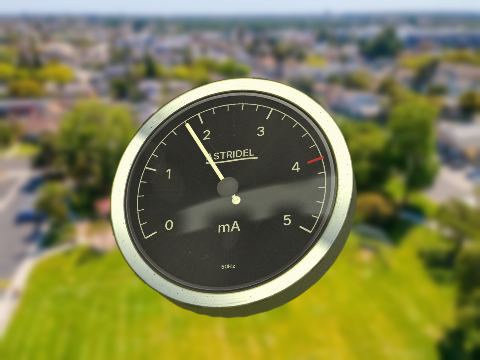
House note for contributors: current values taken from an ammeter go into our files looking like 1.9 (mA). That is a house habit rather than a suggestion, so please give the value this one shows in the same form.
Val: 1.8 (mA)
